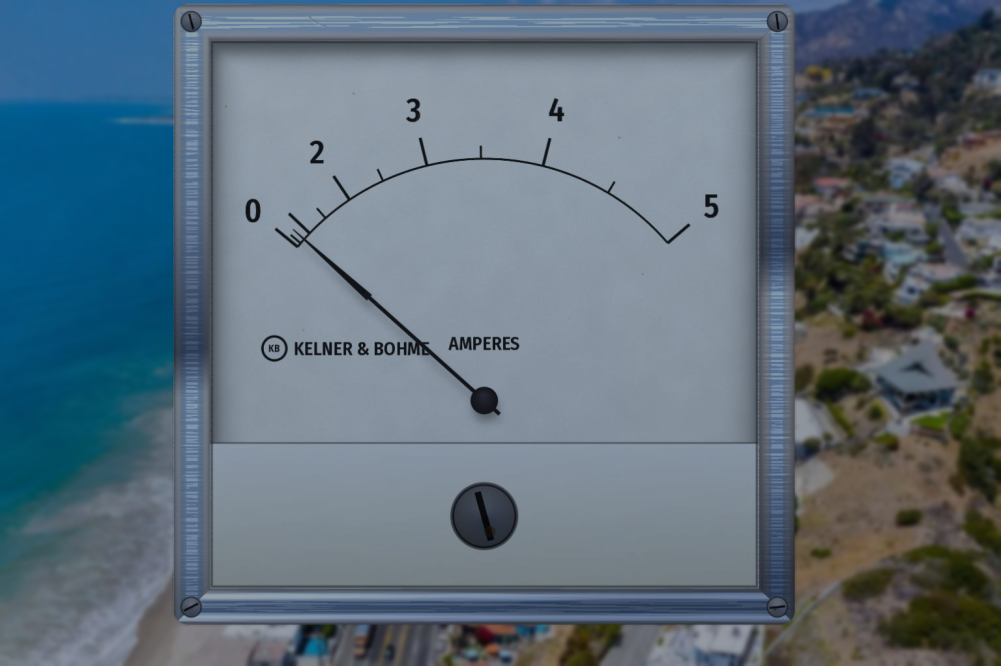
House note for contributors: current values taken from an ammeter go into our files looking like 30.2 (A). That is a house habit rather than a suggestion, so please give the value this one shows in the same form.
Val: 0.75 (A)
